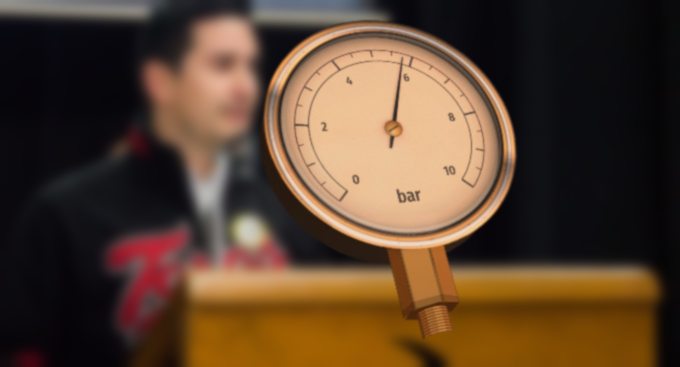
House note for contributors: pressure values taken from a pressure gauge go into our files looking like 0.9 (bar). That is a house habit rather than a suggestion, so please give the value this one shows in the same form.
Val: 5.75 (bar)
